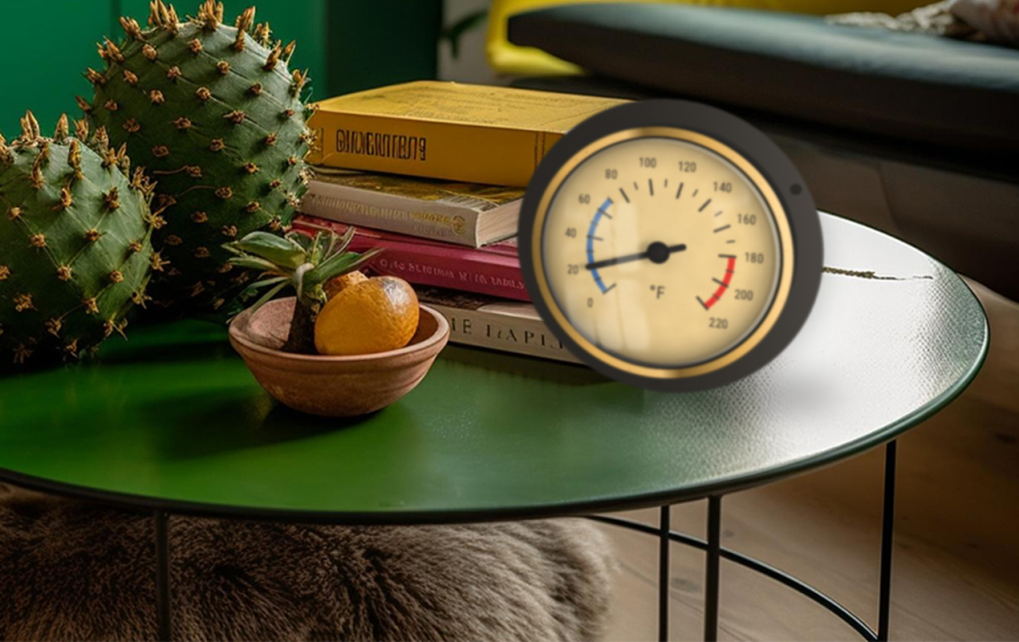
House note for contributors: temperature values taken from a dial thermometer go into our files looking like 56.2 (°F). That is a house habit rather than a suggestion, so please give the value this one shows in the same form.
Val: 20 (°F)
